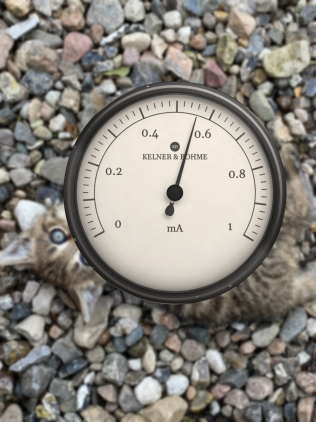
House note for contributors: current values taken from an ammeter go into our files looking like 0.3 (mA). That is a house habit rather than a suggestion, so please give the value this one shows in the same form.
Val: 0.56 (mA)
